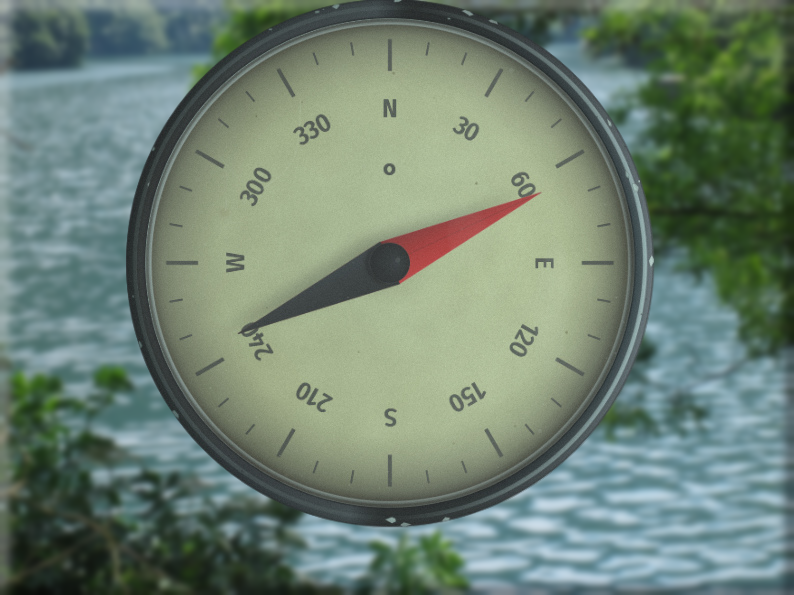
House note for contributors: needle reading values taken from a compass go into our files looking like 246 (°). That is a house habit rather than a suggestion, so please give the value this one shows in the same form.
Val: 65 (°)
